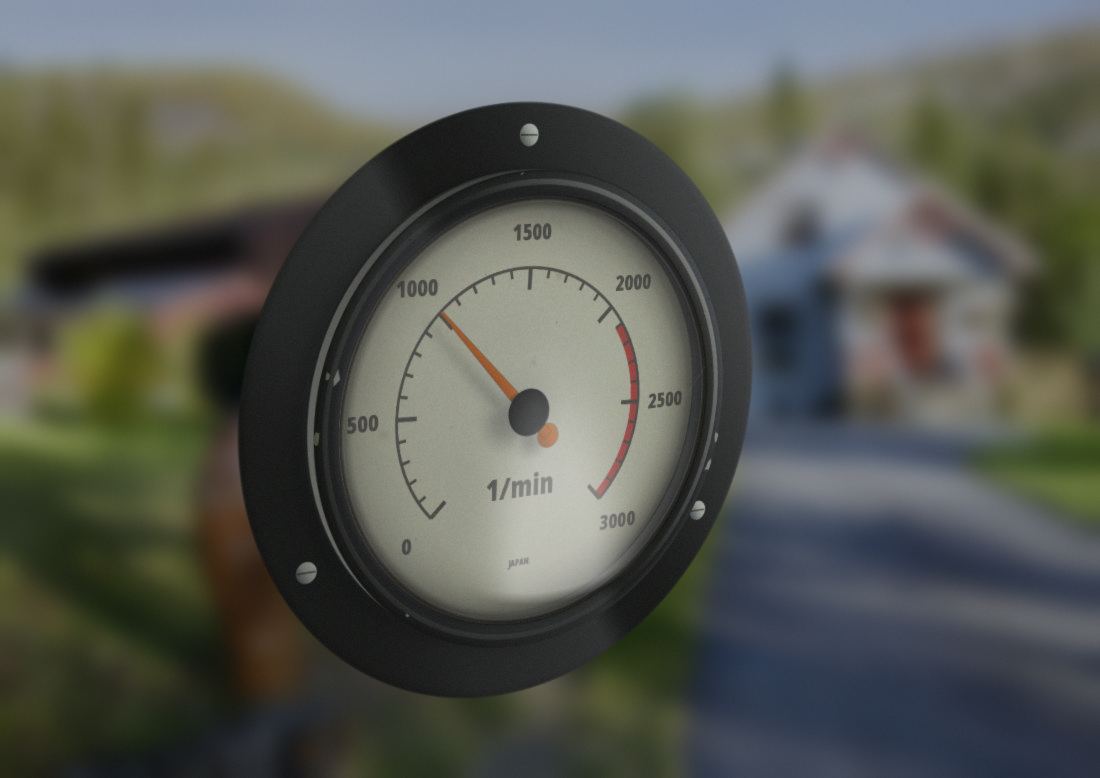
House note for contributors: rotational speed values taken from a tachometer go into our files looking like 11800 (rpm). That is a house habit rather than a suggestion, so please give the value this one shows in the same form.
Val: 1000 (rpm)
